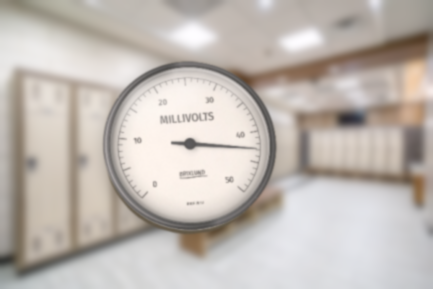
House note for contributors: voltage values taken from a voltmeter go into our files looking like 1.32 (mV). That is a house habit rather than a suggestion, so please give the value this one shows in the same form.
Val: 43 (mV)
